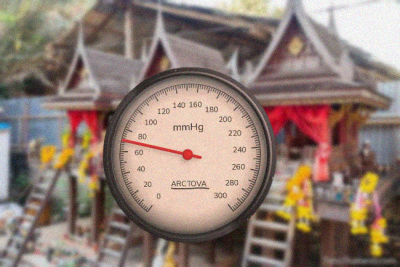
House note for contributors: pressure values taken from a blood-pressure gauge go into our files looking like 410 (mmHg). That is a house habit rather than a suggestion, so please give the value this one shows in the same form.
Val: 70 (mmHg)
